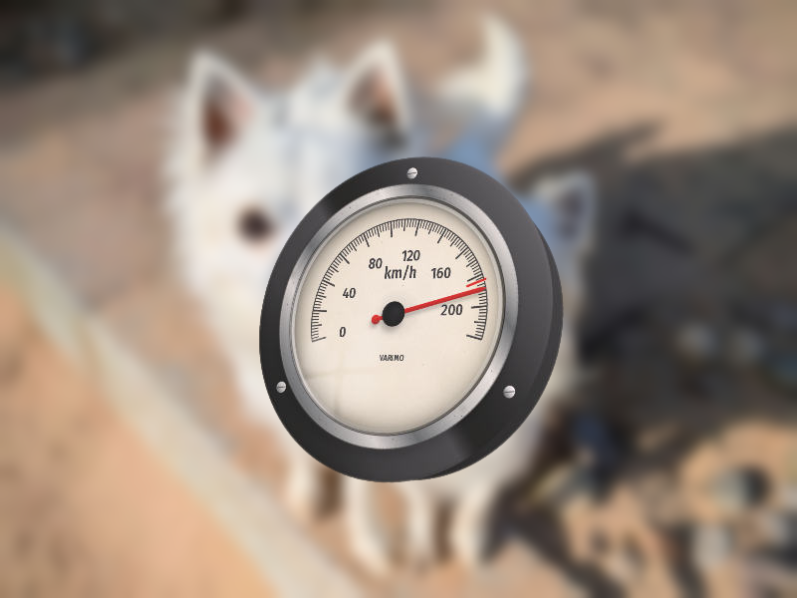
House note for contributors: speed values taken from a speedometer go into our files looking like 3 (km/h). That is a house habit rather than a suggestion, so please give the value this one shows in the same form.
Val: 190 (km/h)
